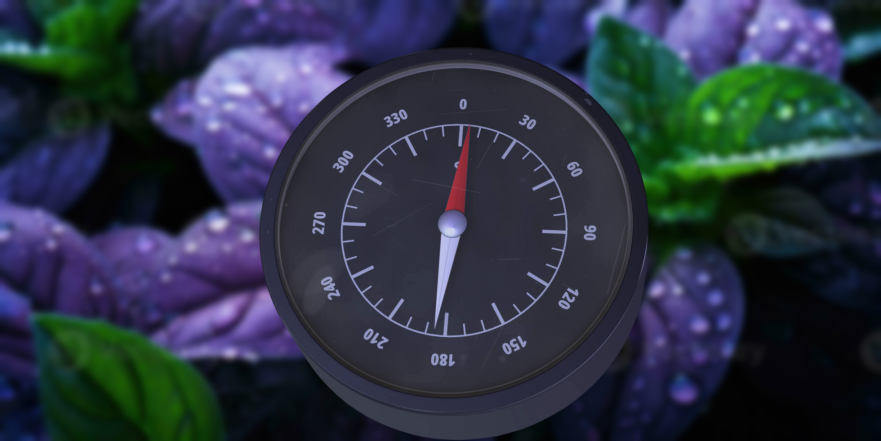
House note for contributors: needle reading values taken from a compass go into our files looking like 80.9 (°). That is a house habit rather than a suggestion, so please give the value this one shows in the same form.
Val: 5 (°)
